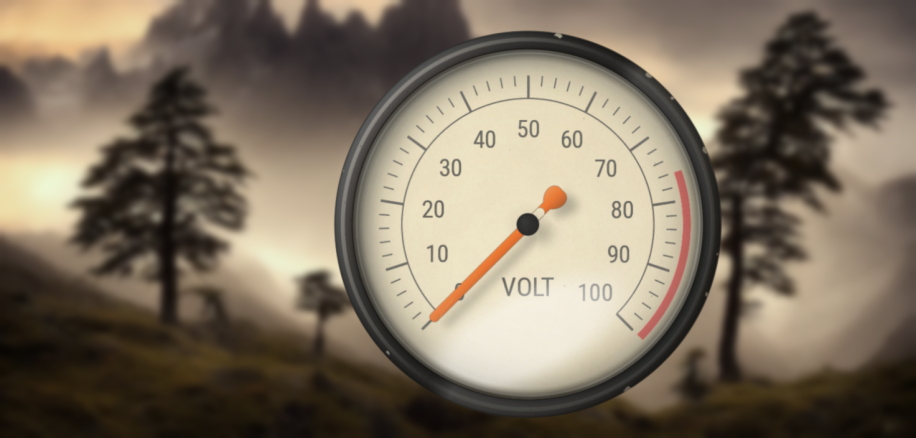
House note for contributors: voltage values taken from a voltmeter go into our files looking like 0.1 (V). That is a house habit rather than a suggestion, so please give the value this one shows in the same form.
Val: 0 (V)
